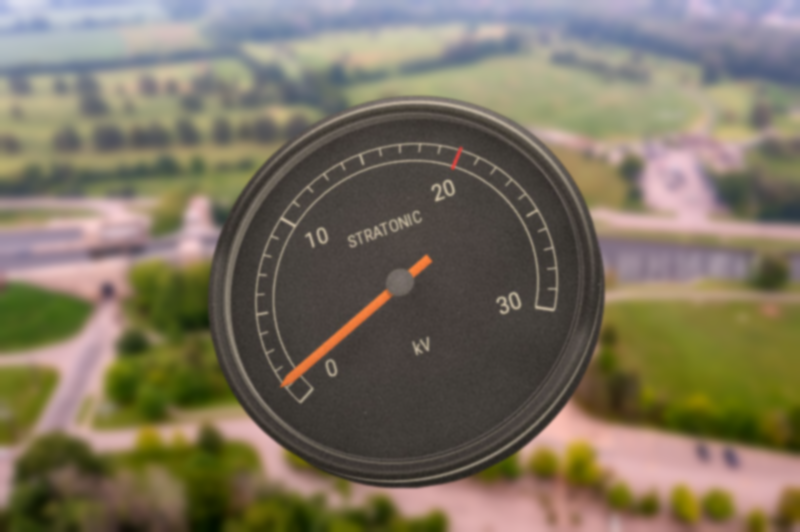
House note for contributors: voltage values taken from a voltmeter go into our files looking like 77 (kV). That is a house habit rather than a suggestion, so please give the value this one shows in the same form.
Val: 1 (kV)
